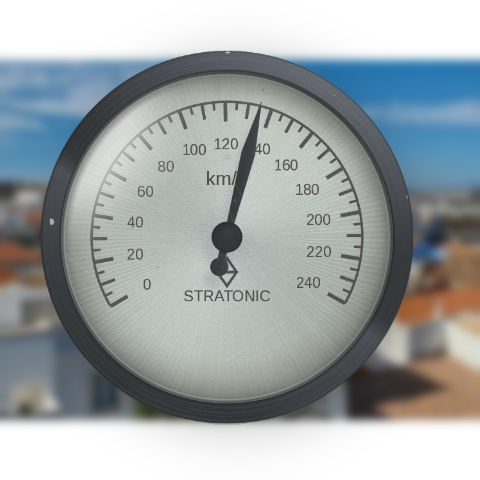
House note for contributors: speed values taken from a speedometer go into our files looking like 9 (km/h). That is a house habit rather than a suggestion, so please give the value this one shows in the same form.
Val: 135 (km/h)
